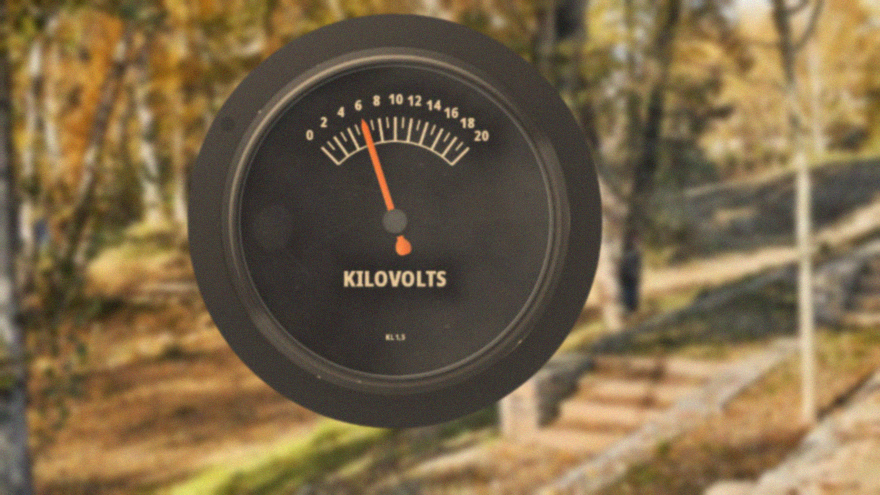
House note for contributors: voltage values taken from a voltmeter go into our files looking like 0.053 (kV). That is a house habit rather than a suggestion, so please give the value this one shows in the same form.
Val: 6 (kV)
